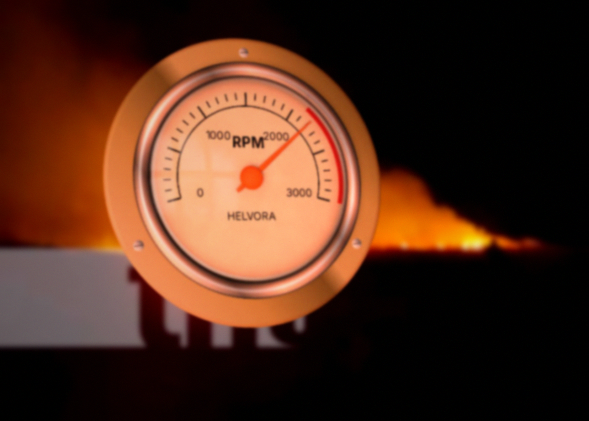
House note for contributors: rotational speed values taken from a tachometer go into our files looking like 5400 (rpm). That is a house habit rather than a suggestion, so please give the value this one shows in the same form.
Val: 2200 (rpm)
